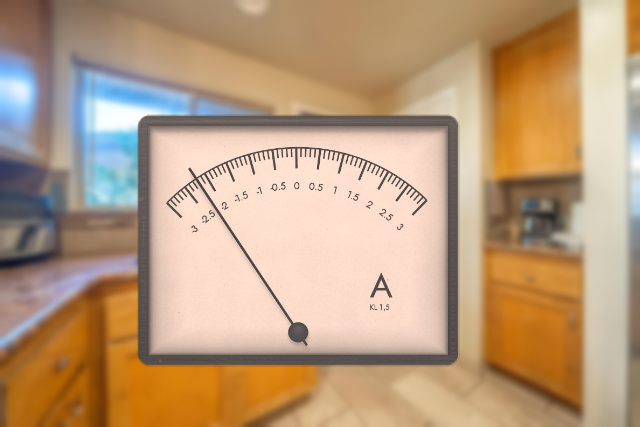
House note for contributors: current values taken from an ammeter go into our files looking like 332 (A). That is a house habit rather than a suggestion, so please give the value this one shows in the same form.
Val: -2.2 (A)
